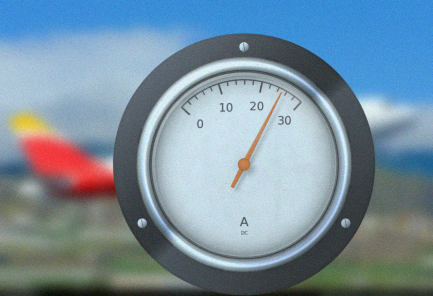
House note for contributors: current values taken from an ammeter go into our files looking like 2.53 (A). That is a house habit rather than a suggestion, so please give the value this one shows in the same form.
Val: 25 (A)
